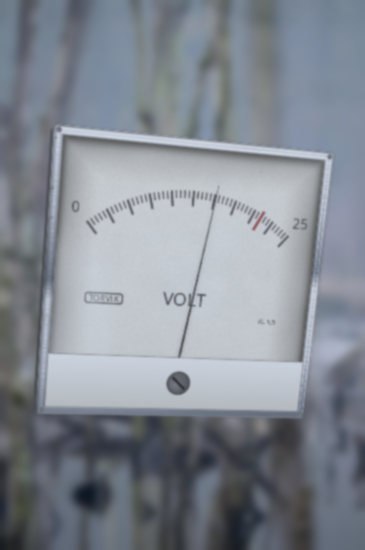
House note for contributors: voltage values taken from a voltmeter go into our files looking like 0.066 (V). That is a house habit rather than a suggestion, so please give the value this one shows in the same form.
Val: 15 (V)
